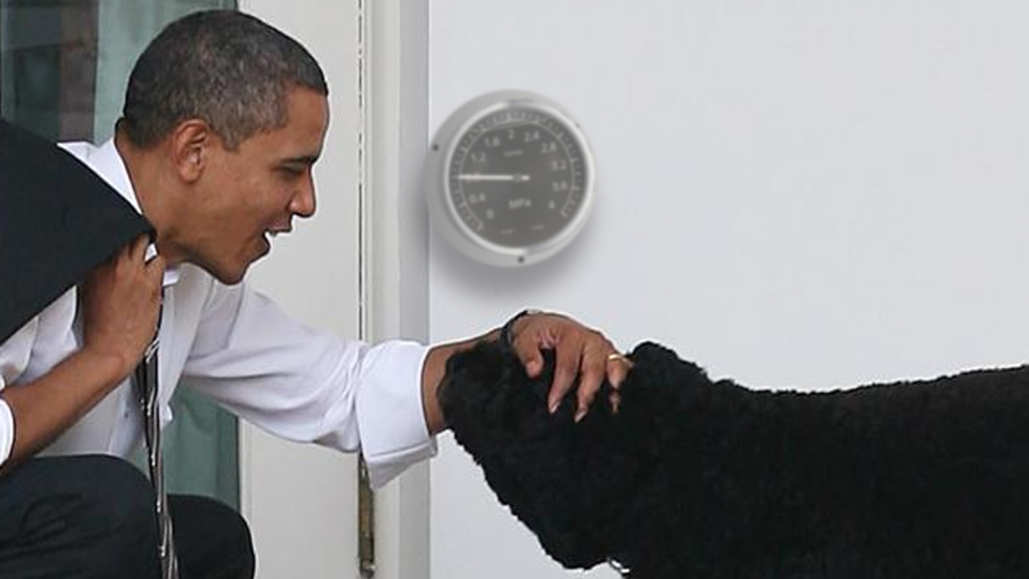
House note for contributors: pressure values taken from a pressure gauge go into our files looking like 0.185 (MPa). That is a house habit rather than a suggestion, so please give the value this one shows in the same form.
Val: 0.8 (MPa)
